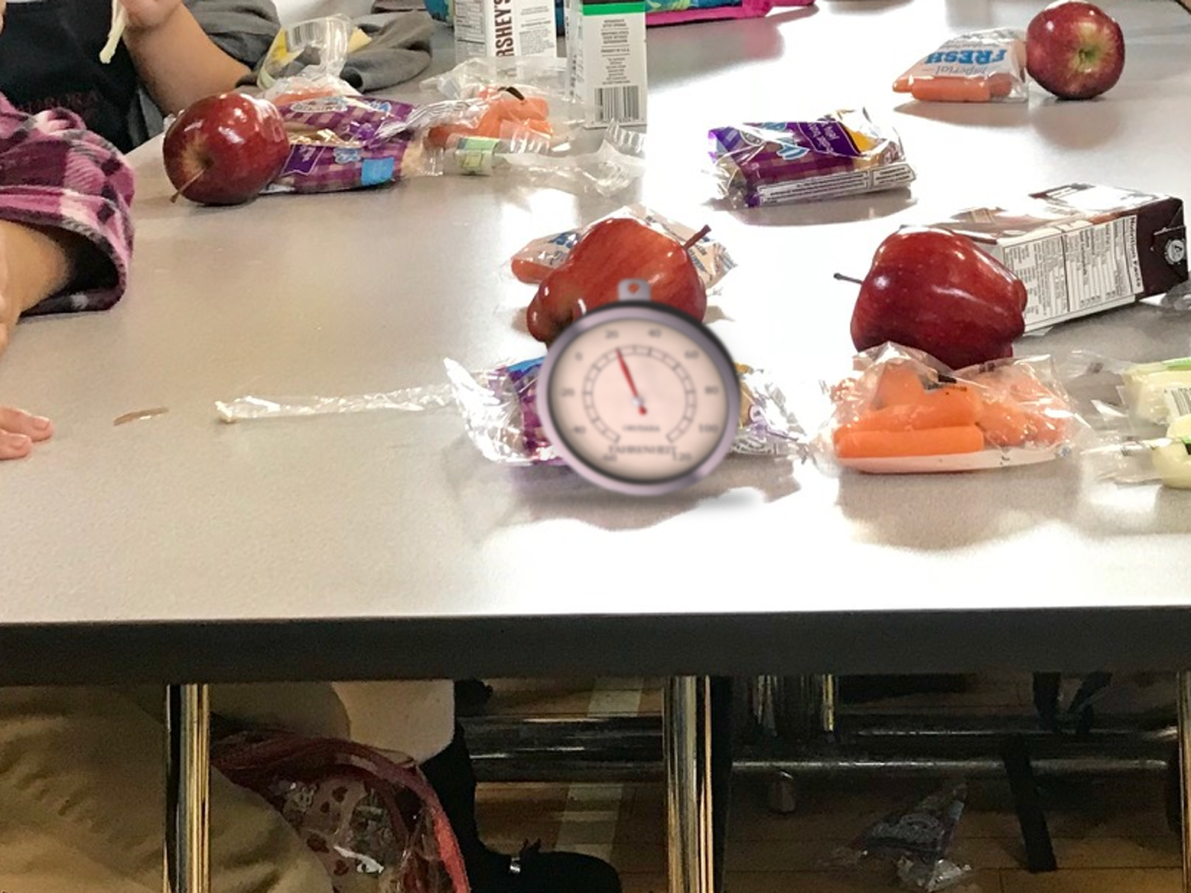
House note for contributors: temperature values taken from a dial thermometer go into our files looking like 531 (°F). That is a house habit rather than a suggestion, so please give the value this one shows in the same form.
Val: 20 (°F)
